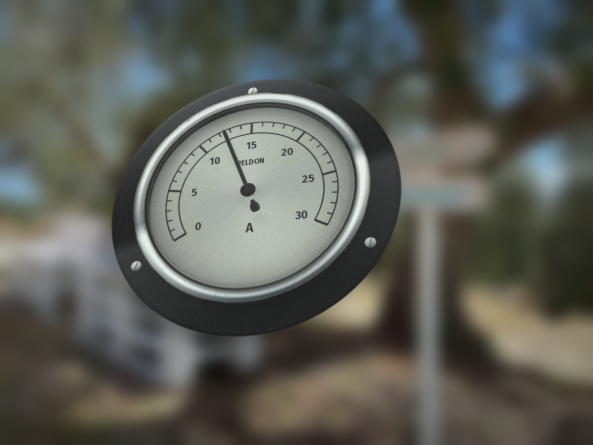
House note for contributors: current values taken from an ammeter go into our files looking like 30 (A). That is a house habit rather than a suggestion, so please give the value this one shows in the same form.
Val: 12.5 (A)
